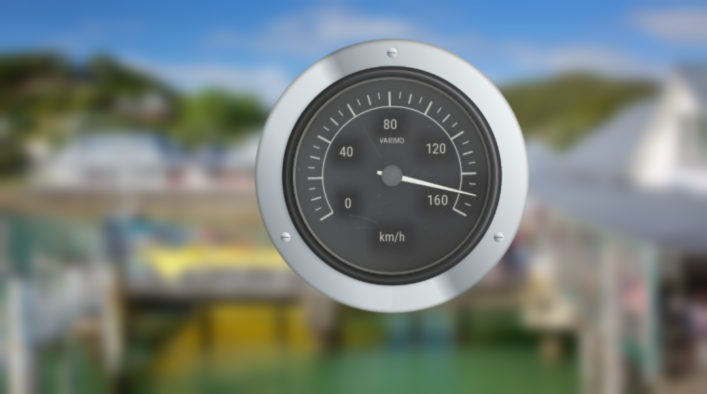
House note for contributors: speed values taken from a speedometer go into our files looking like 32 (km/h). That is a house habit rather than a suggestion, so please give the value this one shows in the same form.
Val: 150 (km/h)
